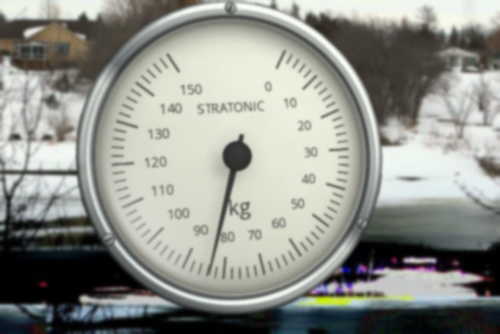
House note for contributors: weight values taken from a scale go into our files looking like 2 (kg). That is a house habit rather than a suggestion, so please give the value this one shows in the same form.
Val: 84 (kg)
